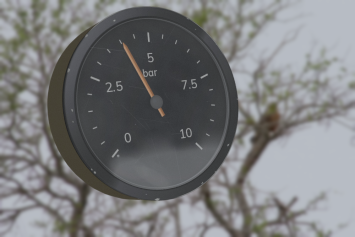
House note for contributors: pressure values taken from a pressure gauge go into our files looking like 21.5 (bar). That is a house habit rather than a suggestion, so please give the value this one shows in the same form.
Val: 4 (bar)
